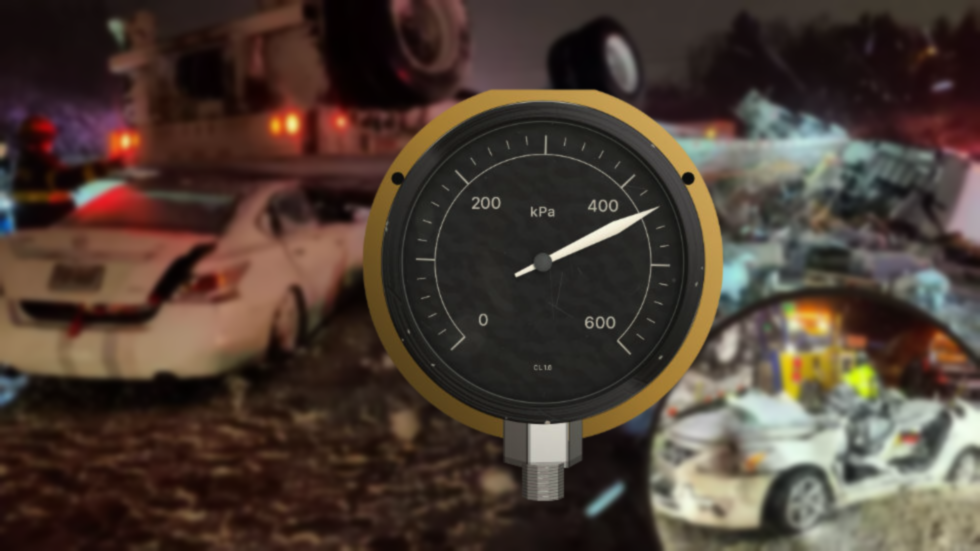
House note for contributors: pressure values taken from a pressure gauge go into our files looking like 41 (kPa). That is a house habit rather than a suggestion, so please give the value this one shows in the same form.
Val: 440 (kPa)
